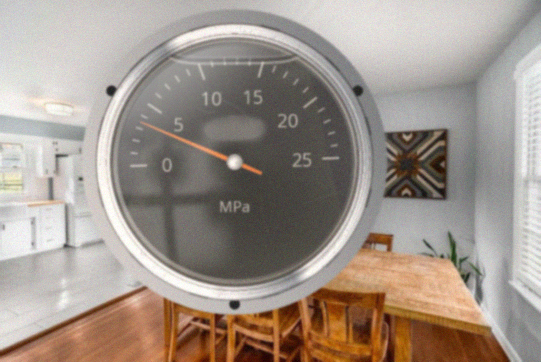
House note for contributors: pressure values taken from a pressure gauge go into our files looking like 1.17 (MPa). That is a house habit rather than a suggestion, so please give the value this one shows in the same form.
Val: 3.5 (MPa)
